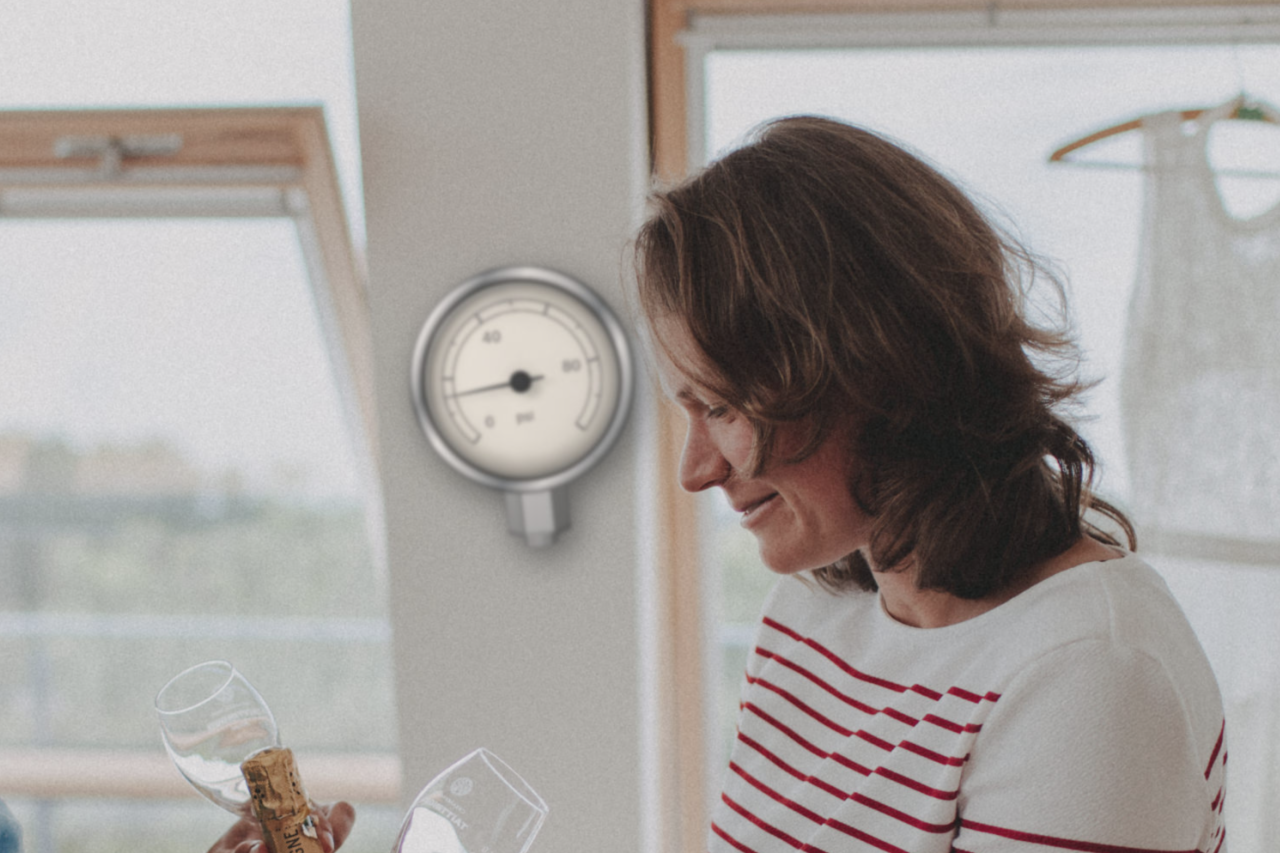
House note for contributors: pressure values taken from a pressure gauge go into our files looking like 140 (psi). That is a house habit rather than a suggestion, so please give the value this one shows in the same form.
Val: 15 (psi)
